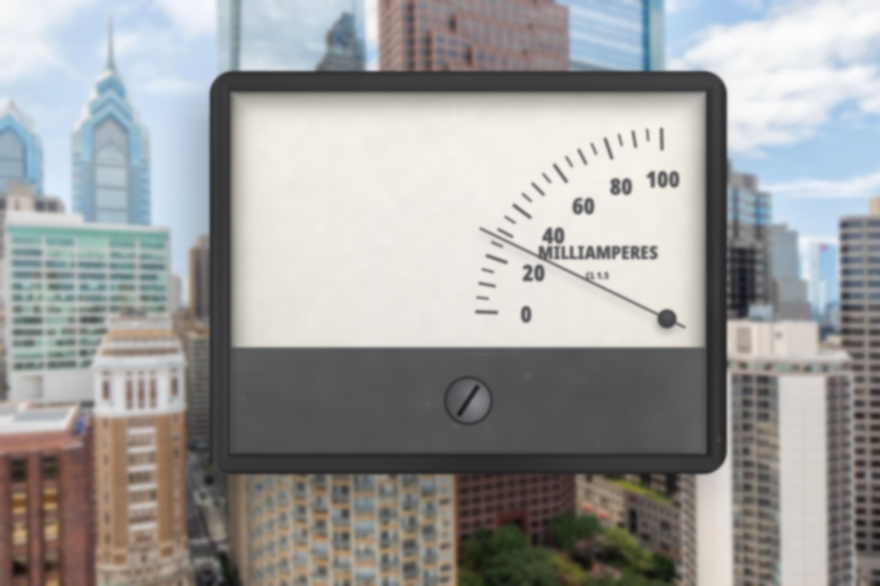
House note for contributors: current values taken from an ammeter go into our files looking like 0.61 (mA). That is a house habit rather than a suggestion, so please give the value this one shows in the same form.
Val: 27.5 (mA)
